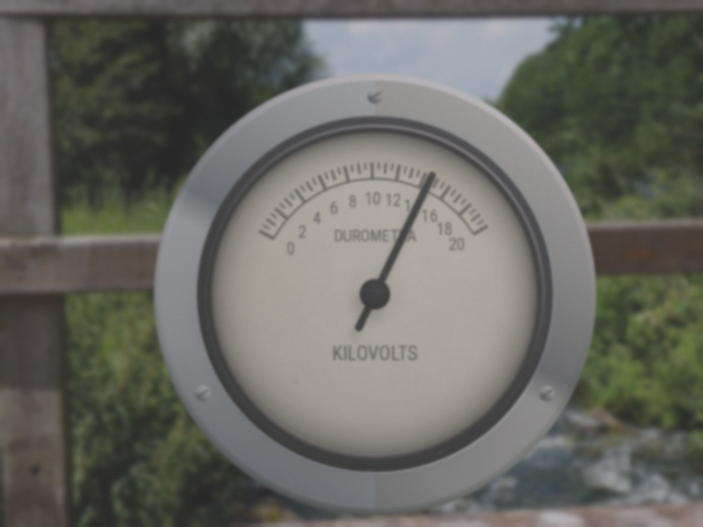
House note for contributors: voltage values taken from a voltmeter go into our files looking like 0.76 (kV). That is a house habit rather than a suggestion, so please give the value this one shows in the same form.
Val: 14.5 (kV)
